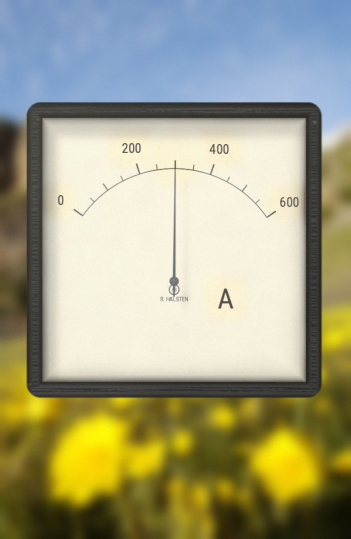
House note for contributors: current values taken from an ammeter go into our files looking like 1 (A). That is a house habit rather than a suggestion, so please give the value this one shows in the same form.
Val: 300 (A)
